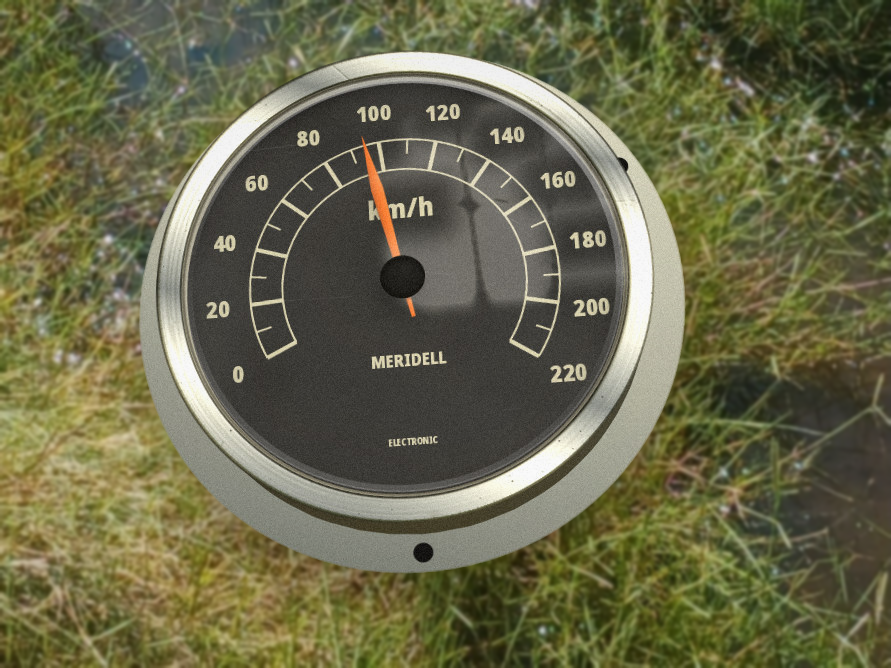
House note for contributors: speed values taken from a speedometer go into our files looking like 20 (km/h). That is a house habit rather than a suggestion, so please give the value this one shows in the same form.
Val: 95 (km/h)
